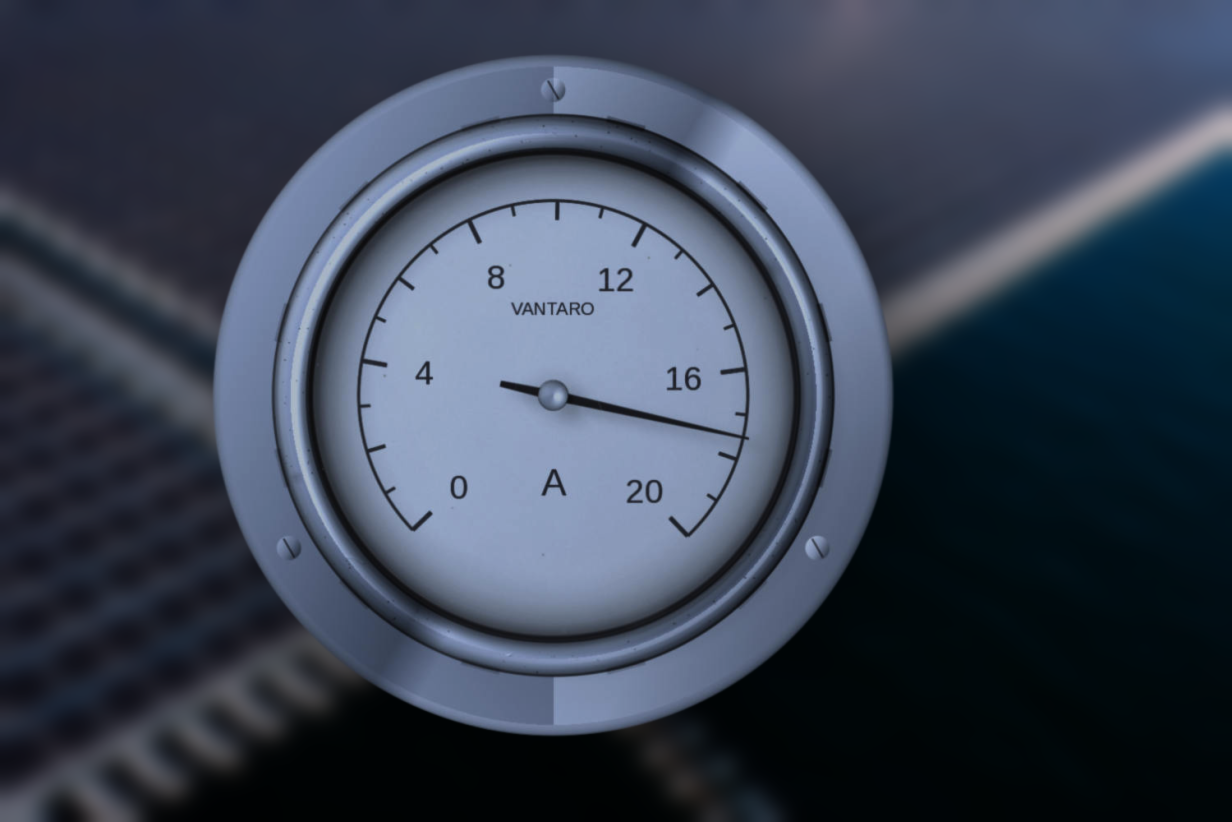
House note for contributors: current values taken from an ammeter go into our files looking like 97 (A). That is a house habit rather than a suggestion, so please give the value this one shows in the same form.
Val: 17.5 (A)
